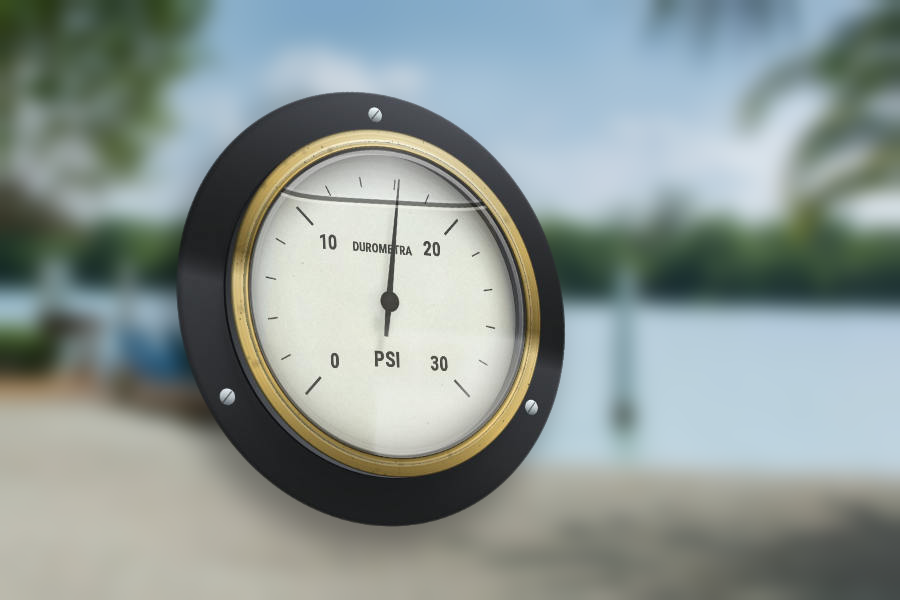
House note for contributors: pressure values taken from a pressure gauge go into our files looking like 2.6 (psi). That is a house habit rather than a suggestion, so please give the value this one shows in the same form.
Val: 16 (psi)
